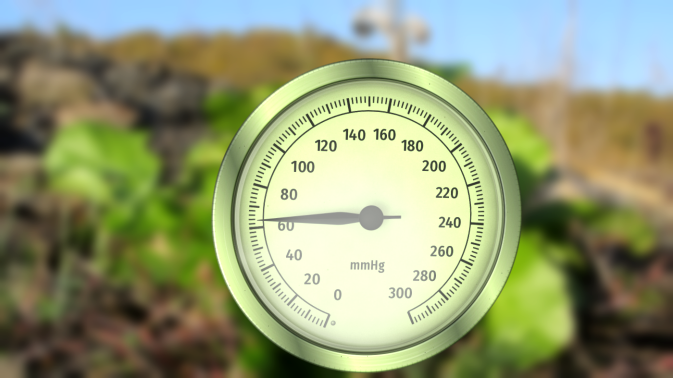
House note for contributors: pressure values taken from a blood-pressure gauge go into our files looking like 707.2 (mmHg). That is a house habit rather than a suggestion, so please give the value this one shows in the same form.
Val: 64 (mmHg)
